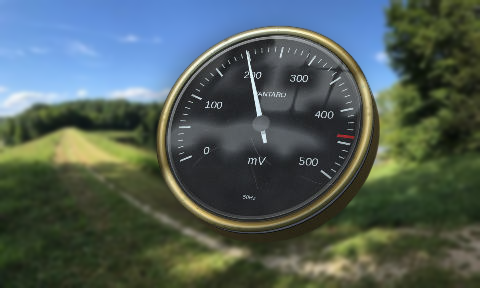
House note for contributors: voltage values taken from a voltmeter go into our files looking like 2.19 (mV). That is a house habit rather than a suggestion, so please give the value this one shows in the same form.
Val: 200 (mV)
